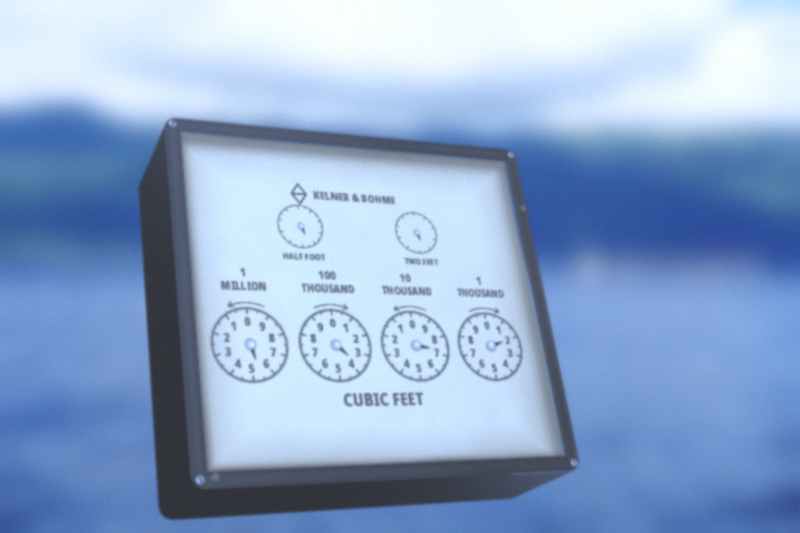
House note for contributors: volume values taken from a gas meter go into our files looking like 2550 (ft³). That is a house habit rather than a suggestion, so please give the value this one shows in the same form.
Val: 537200 (ft³)
